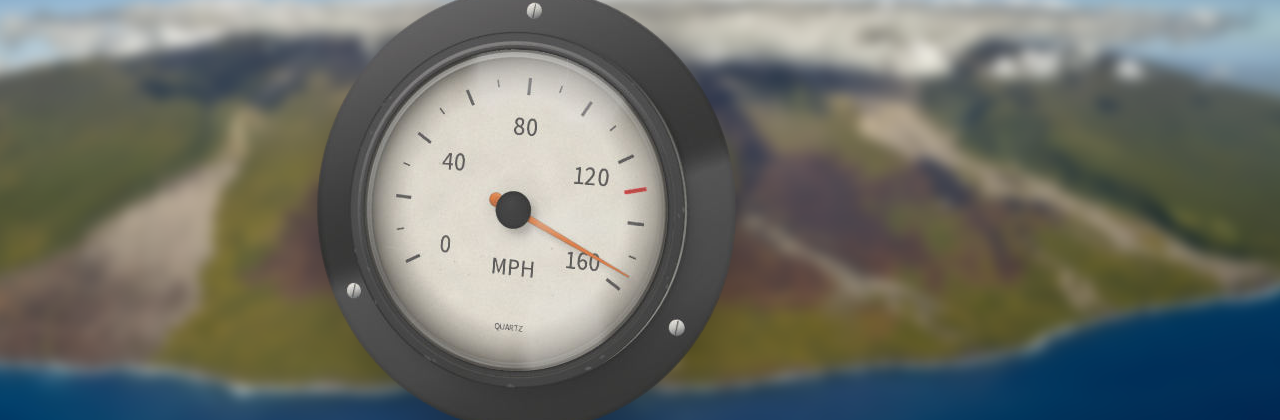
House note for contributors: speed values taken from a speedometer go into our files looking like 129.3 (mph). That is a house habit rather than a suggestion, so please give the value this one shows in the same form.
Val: 155 (mph)
